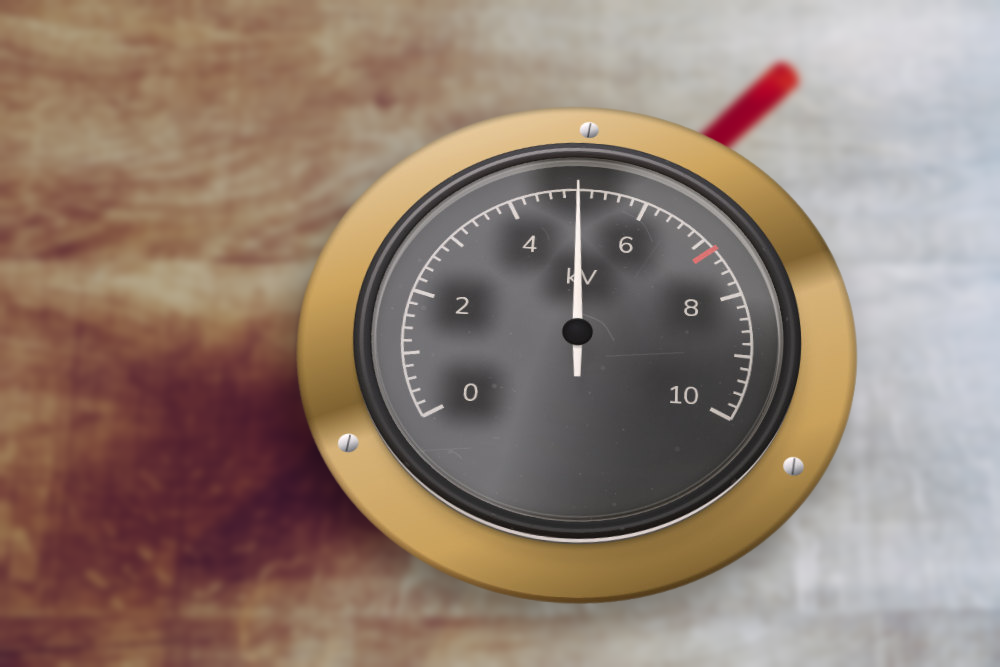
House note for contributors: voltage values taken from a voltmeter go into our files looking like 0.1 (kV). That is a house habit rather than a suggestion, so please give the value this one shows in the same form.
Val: 5 (kV)
